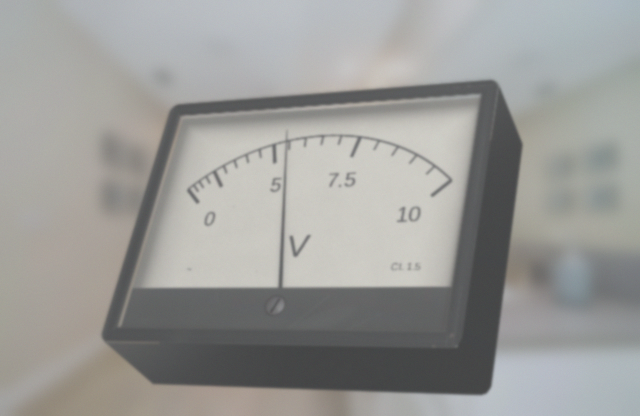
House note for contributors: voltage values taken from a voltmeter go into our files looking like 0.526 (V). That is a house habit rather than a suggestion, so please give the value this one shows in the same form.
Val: 5.5 (V)
